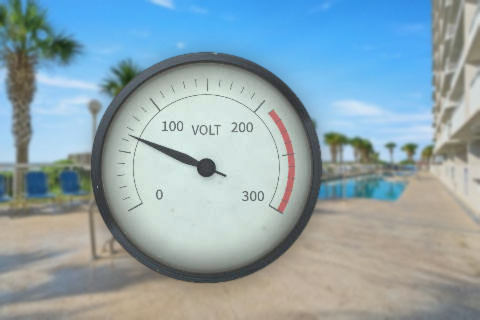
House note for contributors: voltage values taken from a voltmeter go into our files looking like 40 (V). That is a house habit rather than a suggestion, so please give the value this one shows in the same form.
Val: 65 (V)
